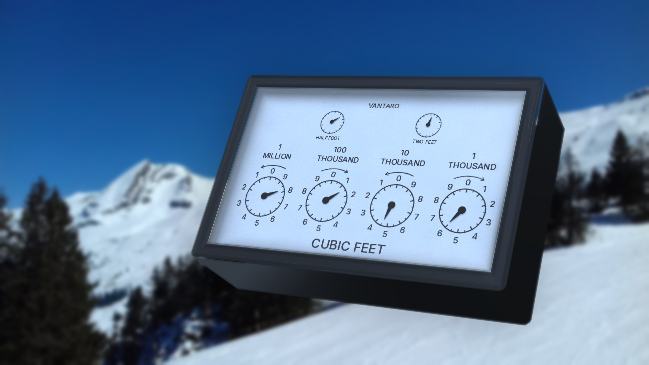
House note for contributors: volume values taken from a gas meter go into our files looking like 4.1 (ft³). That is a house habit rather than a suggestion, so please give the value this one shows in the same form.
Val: 814600 (ft³)
